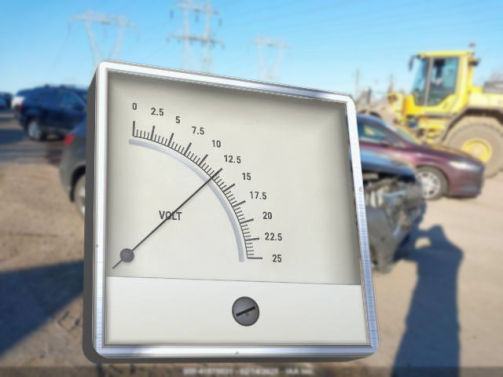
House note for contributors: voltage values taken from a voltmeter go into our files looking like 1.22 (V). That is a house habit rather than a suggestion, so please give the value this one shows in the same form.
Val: 12.5 (V)
